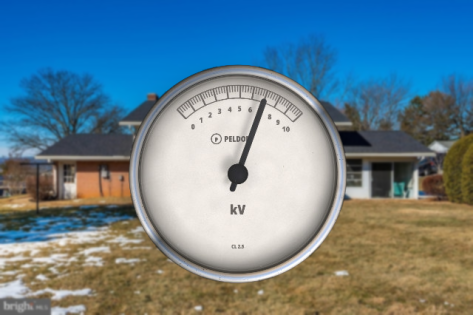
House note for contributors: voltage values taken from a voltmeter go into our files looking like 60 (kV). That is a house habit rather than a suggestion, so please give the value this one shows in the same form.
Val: 7 (kV)
